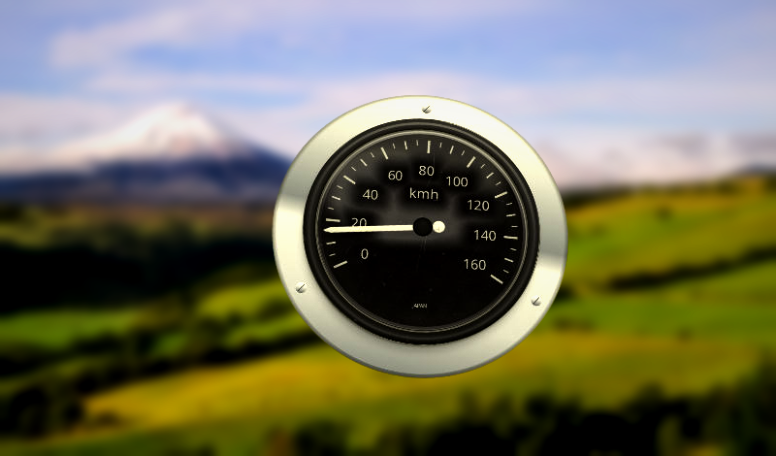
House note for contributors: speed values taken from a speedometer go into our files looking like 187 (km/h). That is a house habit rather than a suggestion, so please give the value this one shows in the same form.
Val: 15 (km/h)
